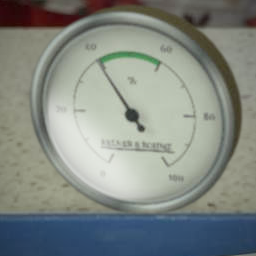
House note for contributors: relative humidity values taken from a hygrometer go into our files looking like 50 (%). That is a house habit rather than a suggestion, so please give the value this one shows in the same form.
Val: 40 (%)
